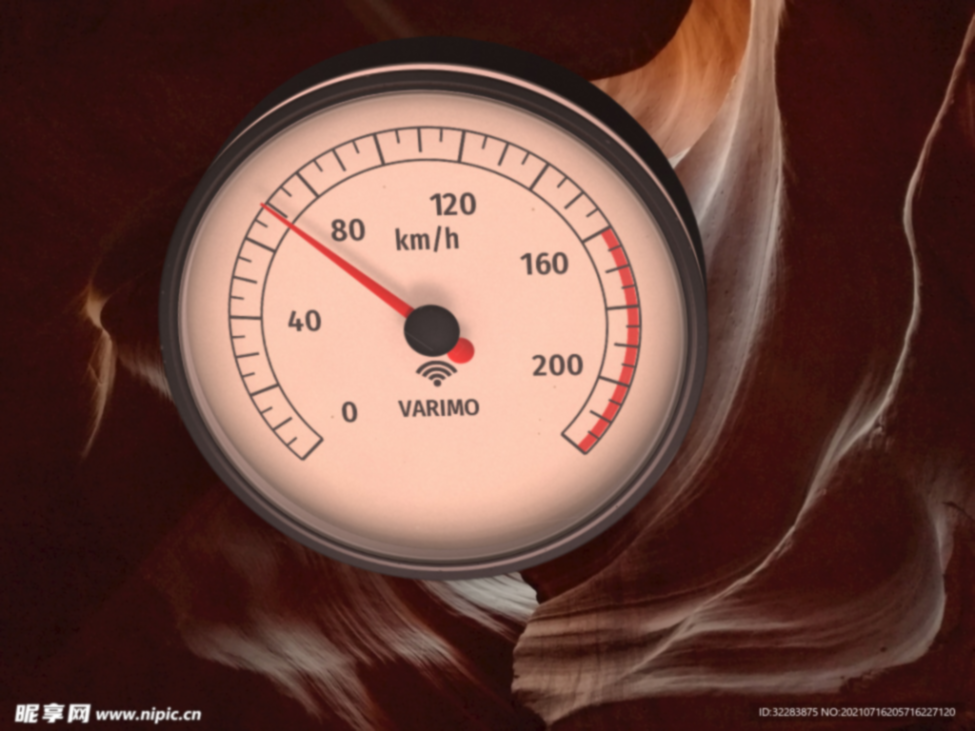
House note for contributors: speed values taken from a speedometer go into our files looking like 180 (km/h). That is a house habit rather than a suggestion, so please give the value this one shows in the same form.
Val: 70 (km/h)
